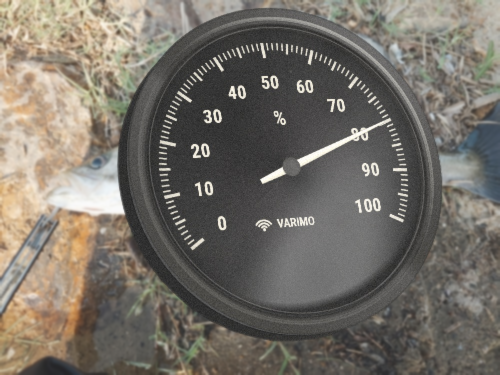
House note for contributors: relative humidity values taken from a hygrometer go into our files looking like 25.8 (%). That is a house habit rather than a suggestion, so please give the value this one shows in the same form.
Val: 80 (%)
